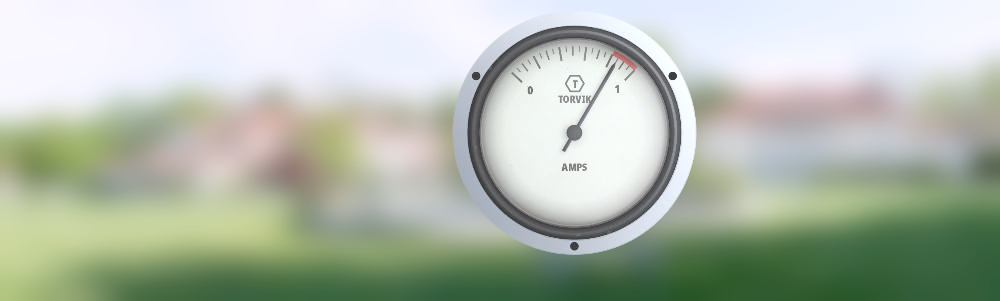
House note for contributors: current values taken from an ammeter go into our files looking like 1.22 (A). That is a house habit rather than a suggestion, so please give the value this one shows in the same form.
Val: 0.85 (A)
